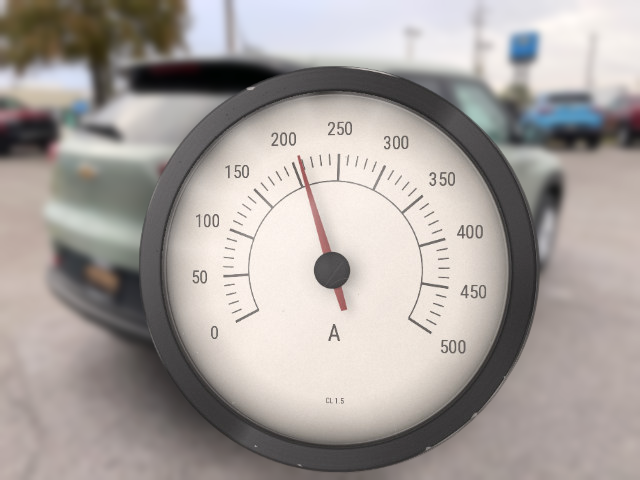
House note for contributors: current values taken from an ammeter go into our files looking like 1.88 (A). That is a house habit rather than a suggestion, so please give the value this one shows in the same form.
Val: 210 (A)
